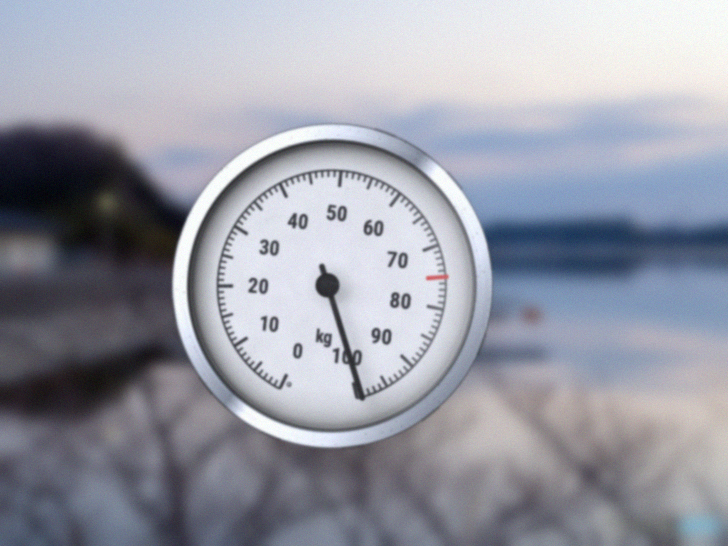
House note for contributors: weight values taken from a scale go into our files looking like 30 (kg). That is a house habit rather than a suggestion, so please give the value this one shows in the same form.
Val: 99 (kg)
